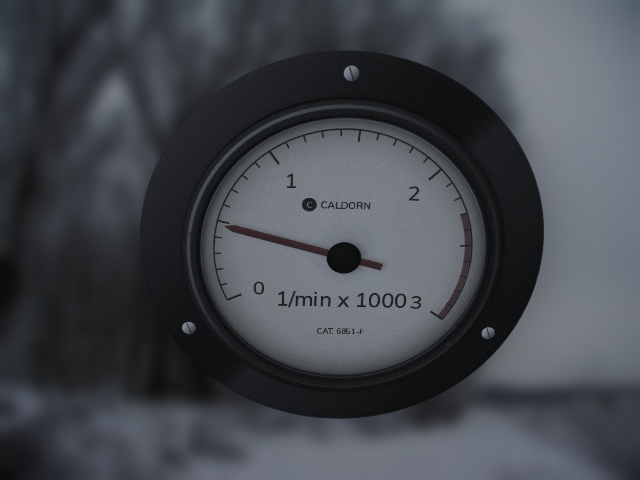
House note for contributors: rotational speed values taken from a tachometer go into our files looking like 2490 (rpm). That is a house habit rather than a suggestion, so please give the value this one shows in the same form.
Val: 500 (rpm)
